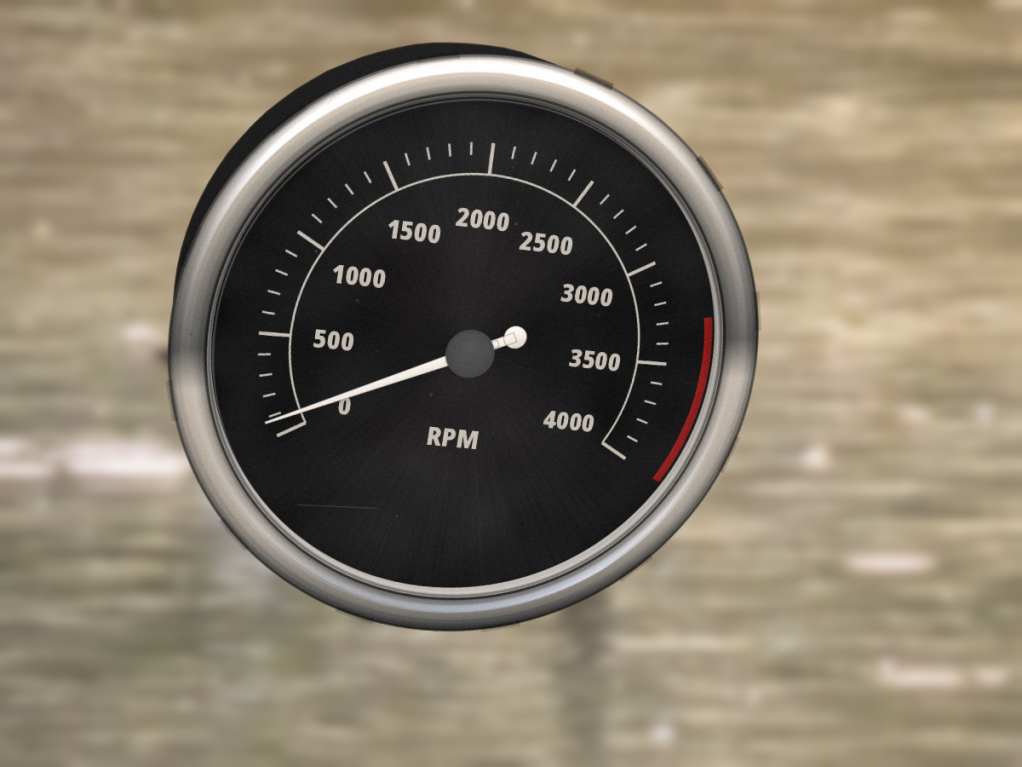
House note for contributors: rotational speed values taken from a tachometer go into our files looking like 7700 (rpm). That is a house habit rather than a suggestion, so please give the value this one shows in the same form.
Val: 100 (rpm)
